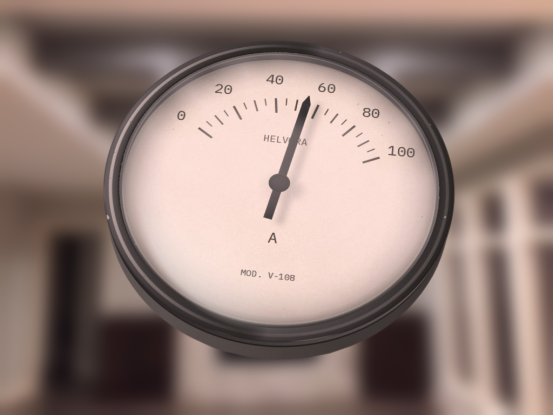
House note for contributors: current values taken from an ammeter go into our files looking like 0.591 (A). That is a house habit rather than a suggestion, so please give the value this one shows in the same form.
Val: 55 (A)
